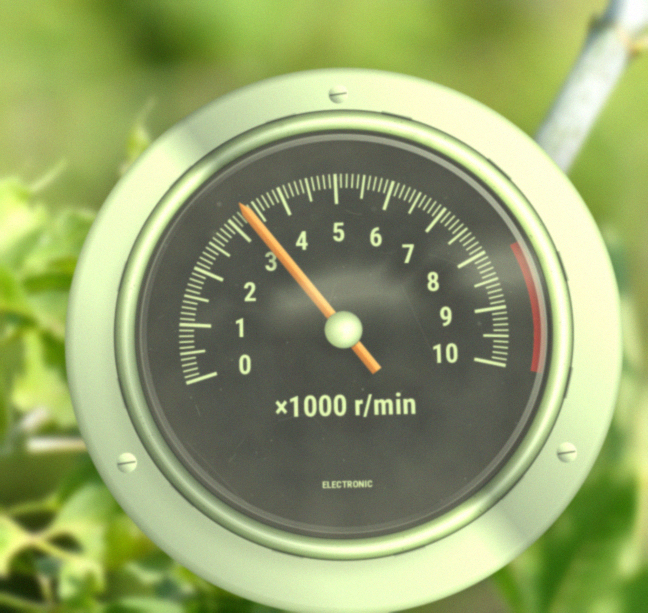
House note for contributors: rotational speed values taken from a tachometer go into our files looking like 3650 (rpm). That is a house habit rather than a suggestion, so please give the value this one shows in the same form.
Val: 3300 (rpm)
